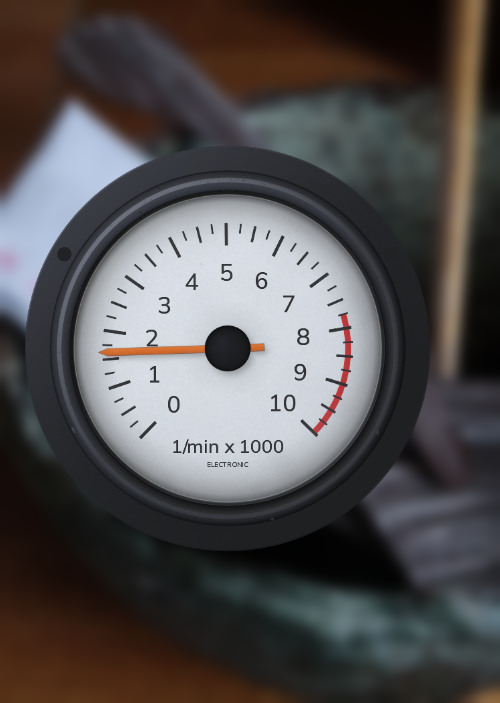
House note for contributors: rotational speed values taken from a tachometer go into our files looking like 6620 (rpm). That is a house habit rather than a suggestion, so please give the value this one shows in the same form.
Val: 1625 (rpm)
